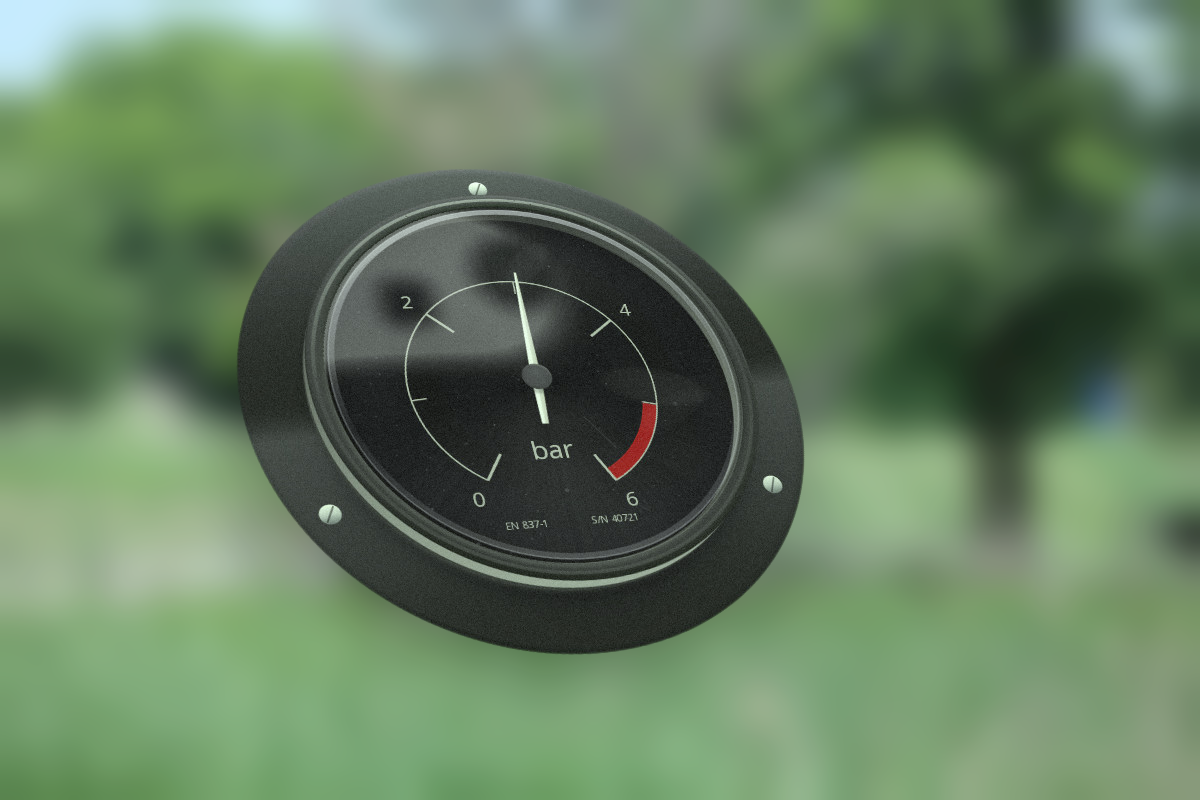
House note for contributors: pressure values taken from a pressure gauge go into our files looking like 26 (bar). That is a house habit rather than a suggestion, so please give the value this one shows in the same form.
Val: 3 (bar)
